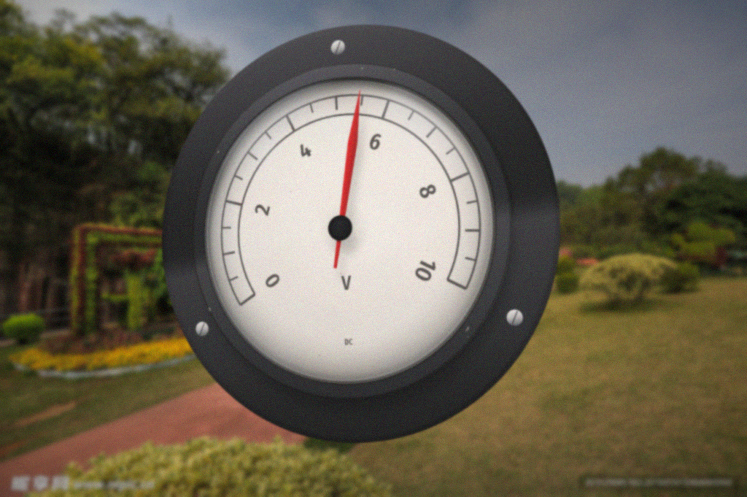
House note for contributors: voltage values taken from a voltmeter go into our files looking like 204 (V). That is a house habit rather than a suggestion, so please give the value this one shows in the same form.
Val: 5.5 (V)
